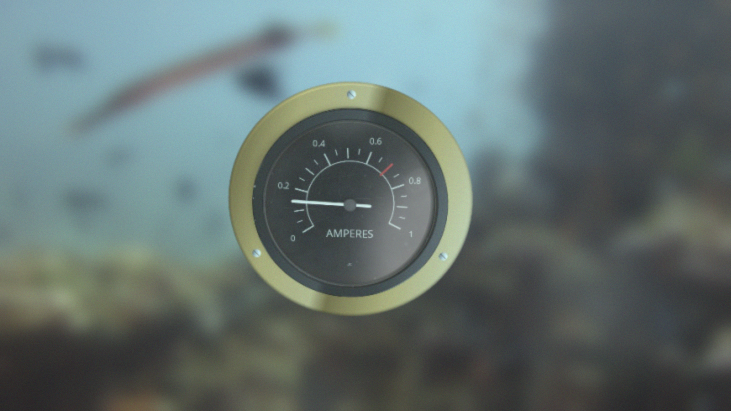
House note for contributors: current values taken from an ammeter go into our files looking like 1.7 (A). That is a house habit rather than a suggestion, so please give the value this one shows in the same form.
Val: 0.15 (A)
